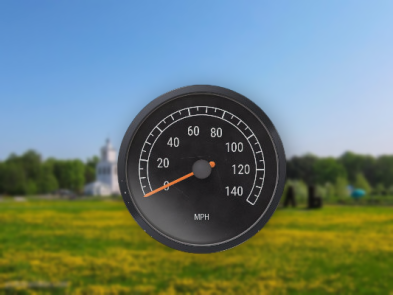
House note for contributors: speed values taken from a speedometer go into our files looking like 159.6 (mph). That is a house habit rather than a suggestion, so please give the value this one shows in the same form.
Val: 0 (mph)
